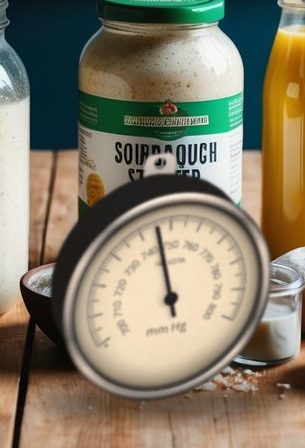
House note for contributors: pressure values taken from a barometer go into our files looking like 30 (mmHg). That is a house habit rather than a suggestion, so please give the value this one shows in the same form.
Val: 745 (mmHg)
